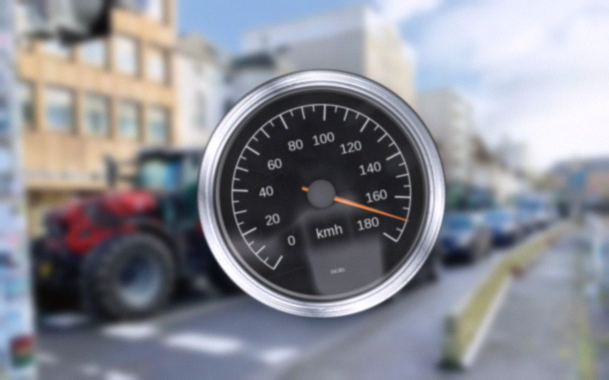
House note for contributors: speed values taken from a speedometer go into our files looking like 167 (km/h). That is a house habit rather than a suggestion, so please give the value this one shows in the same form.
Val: 170 (km/h)
